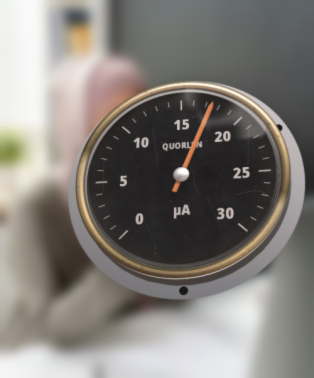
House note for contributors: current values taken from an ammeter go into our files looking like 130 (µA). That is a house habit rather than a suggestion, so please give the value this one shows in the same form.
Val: 17.5 (µA)
